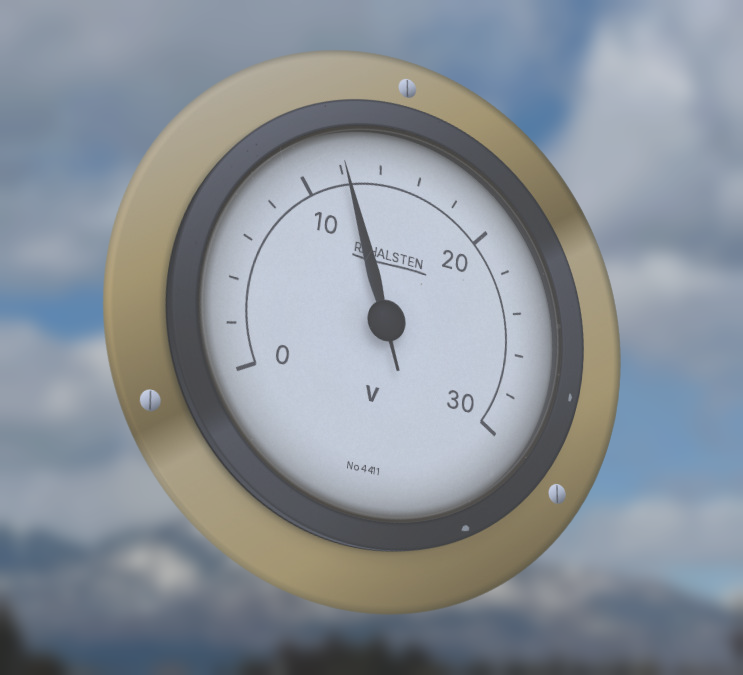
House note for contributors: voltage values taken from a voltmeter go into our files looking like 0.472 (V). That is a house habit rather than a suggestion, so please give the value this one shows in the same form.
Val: 12 (V)
